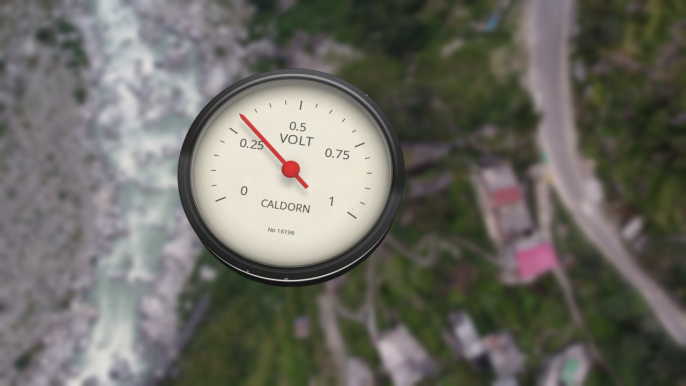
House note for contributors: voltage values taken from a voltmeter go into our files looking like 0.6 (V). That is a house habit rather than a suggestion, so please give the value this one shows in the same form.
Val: 0.3 (V)
